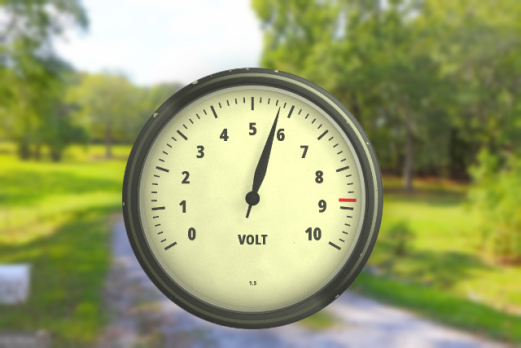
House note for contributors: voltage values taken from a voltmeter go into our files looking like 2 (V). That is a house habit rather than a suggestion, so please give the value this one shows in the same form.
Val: 5.7 (V)
